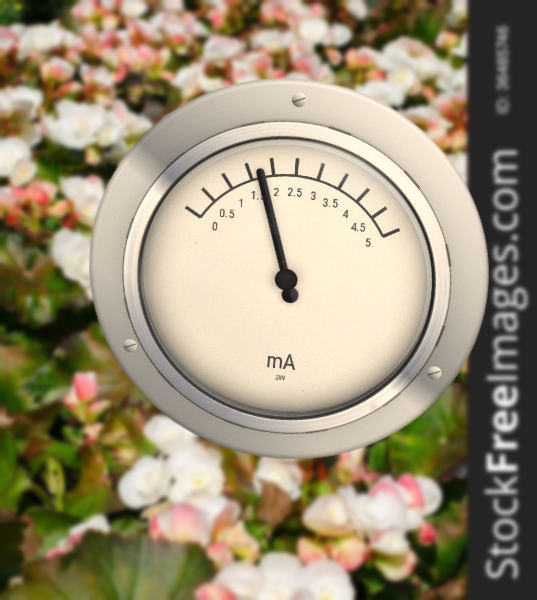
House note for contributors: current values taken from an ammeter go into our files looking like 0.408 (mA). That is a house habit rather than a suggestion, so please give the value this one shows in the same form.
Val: 1.75 (mA)
